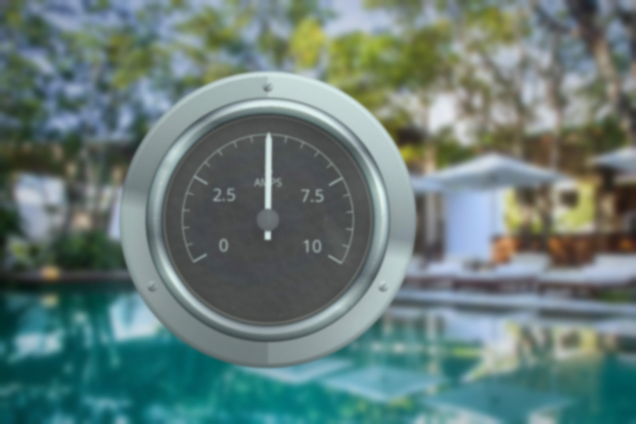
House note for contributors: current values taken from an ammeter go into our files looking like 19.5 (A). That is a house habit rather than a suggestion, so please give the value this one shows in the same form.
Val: 5 (A)
